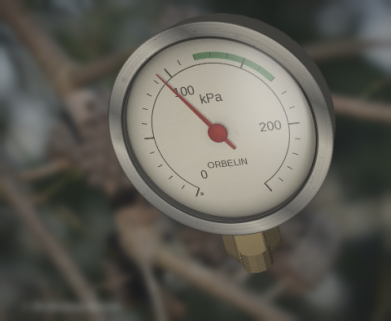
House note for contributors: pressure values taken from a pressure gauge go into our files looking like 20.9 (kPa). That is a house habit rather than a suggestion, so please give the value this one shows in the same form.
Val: 95 (kPa)
